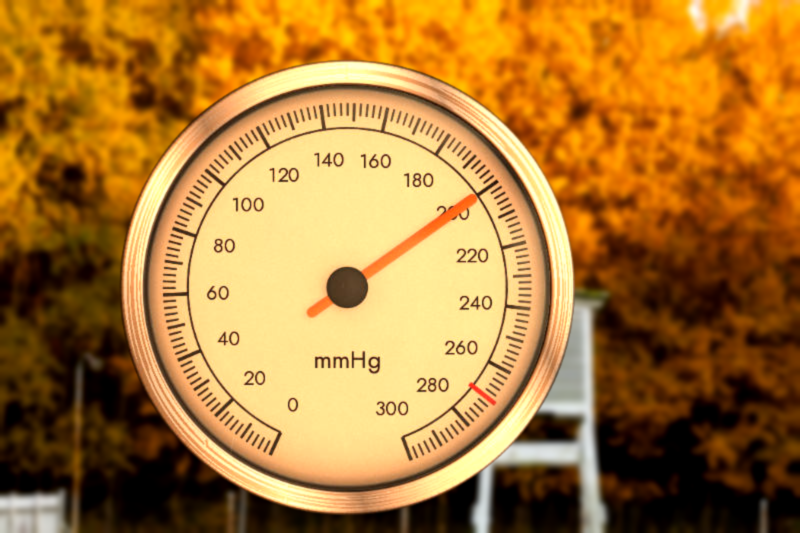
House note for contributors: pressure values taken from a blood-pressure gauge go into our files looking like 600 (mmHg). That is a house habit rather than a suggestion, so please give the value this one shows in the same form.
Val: 200 (mmHg)
